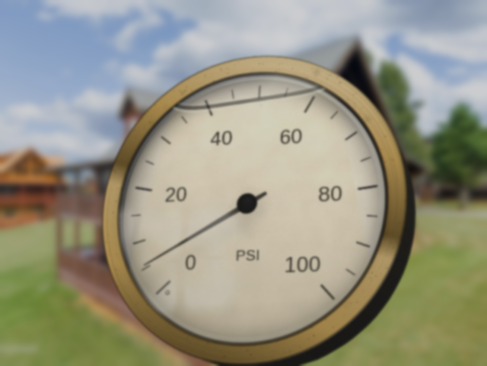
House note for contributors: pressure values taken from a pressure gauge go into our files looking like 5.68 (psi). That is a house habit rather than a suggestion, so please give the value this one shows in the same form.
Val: 5 (psi)
